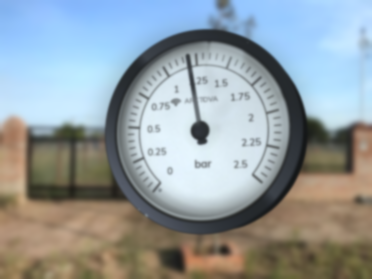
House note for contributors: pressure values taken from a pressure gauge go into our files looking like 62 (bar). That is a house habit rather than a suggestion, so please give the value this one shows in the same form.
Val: 1.2 (bar)
